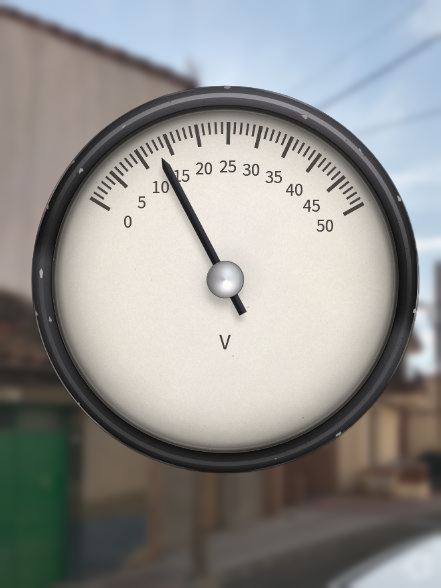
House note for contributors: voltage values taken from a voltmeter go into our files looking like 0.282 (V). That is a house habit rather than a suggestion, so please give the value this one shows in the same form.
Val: 13 (V)
